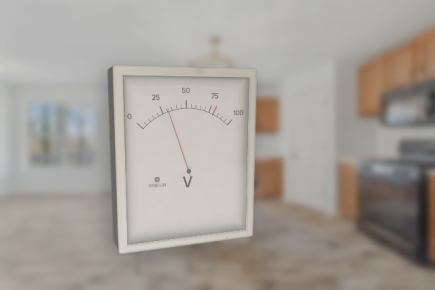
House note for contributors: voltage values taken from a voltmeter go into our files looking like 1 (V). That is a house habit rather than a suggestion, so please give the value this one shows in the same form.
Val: 30 (V)
